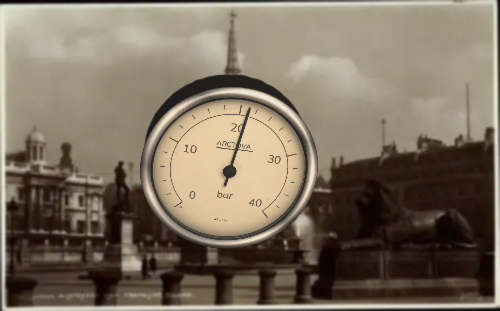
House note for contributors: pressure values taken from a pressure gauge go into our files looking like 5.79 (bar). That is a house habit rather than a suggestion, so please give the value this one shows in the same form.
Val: 21 (bar)
